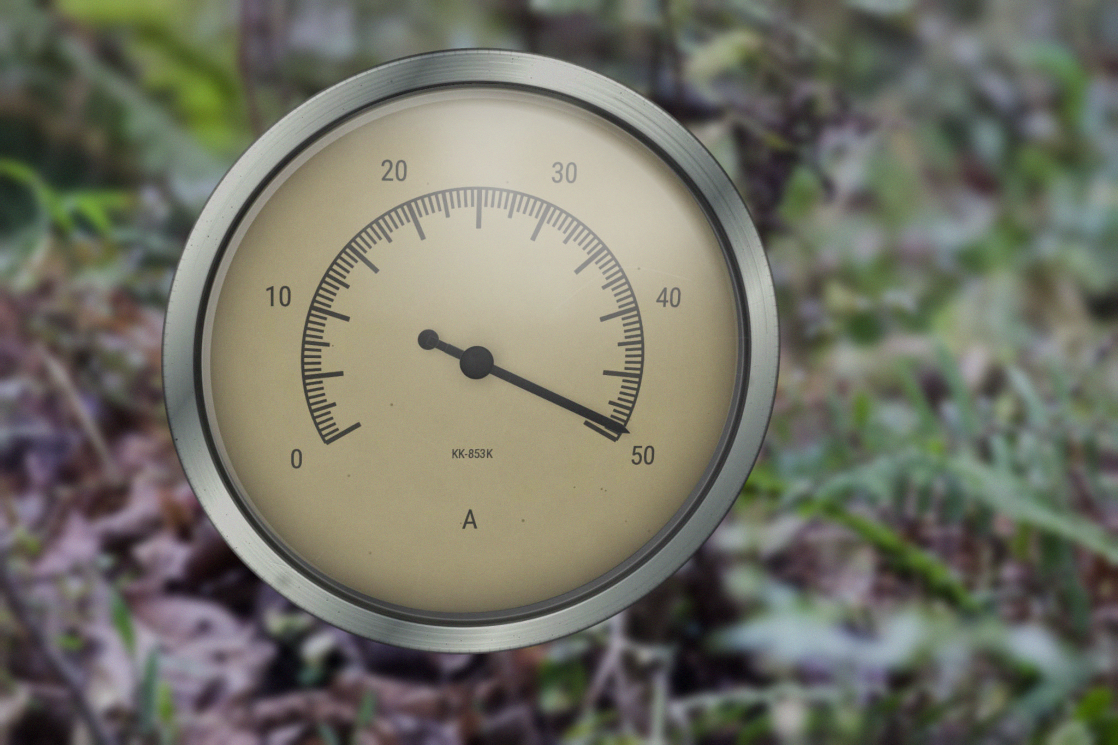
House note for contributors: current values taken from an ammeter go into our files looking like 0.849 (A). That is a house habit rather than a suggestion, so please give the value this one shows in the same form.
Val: 49 (A)
